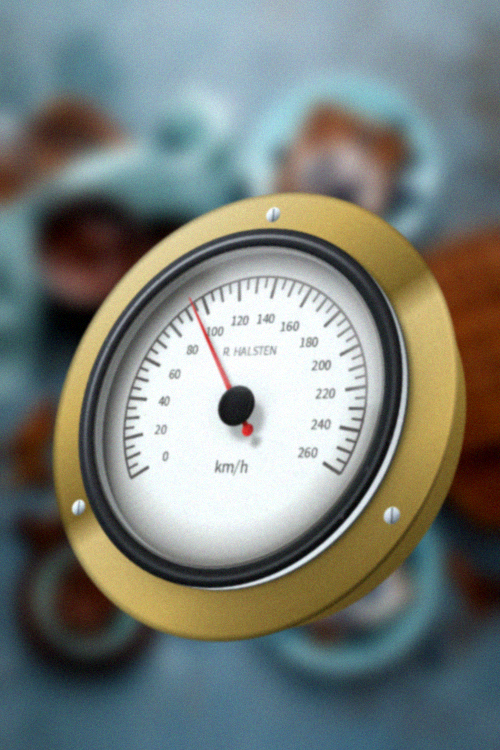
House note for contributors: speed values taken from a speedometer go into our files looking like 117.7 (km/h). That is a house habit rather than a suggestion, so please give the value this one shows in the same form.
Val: 95 (km/h)
